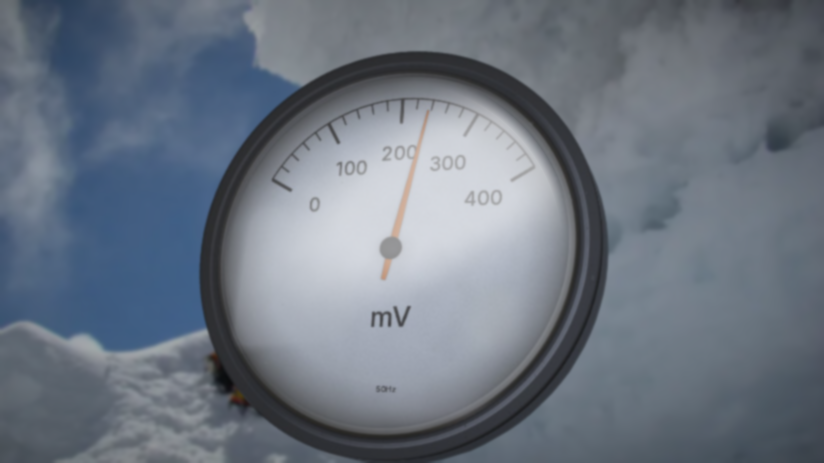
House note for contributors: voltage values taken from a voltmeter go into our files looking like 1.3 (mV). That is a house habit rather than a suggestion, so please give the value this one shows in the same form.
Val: 240 (mV)
